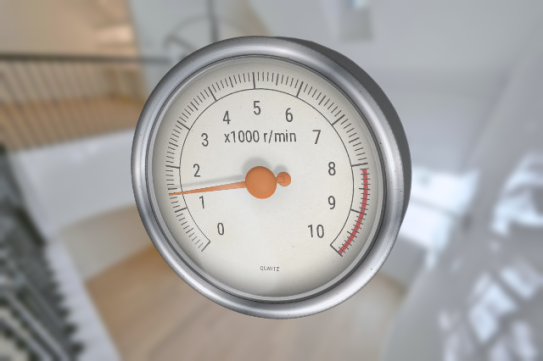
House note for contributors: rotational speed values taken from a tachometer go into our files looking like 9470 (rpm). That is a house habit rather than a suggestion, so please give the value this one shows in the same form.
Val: 1400 (rpm)
